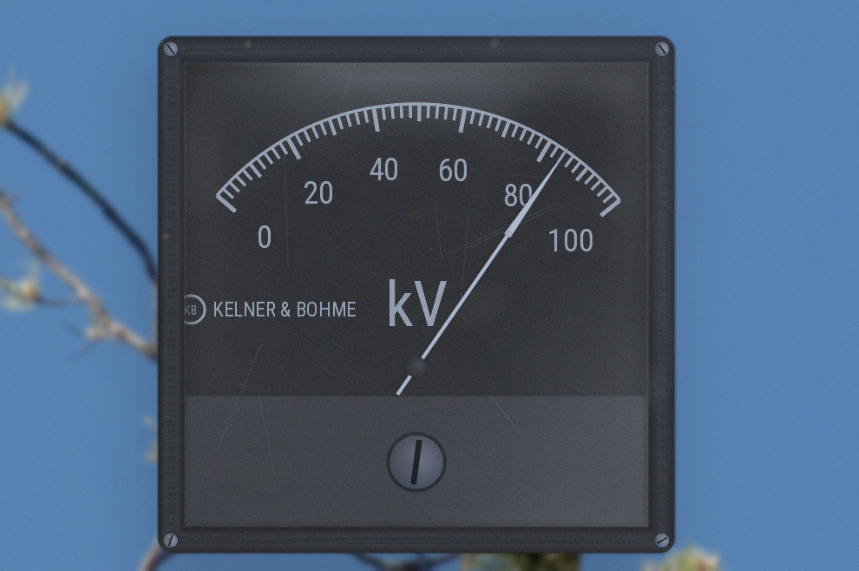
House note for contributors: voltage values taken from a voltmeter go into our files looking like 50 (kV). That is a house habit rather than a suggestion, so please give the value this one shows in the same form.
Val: 84 (kV)
